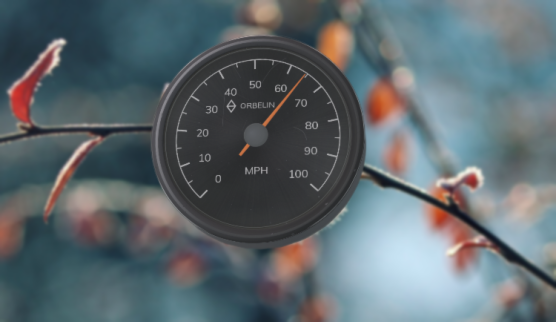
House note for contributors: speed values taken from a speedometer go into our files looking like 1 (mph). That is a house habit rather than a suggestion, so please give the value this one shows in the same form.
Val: 65 (mph)
